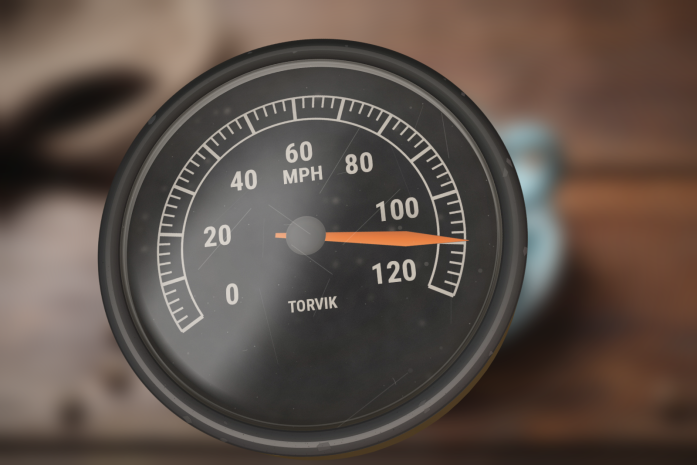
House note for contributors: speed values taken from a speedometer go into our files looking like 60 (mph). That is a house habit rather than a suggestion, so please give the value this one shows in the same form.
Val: 110 (mph)
